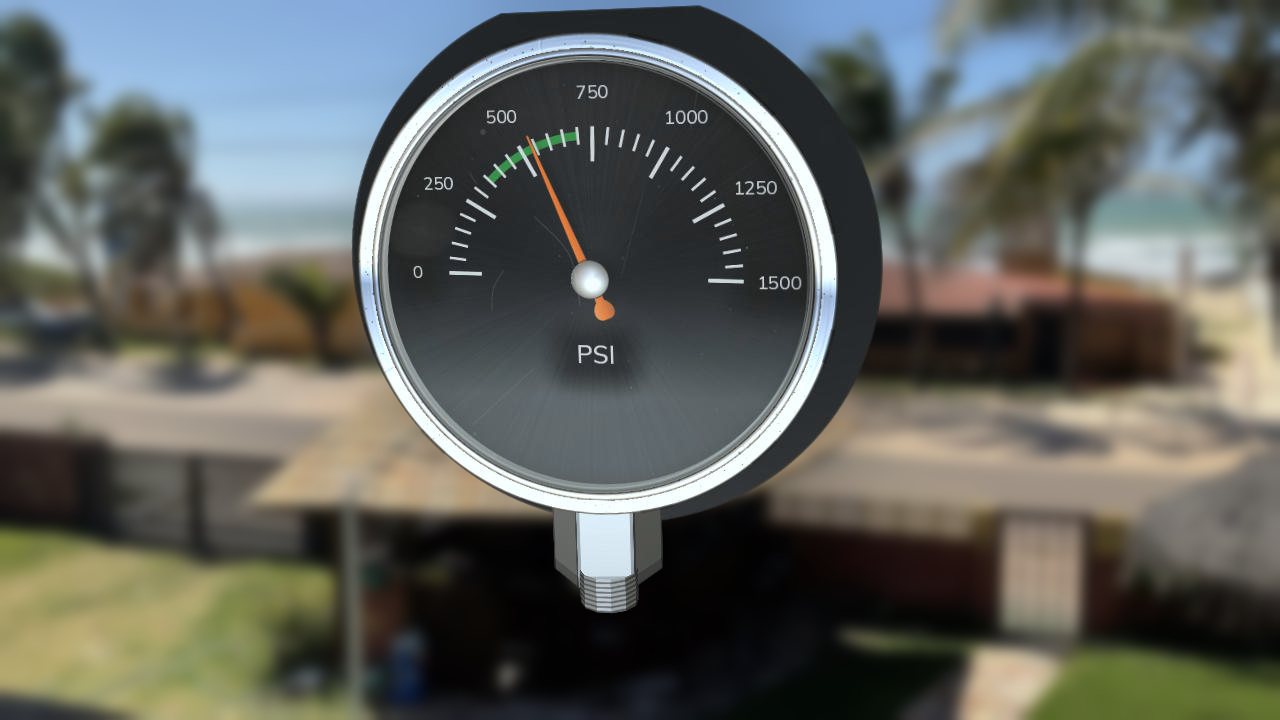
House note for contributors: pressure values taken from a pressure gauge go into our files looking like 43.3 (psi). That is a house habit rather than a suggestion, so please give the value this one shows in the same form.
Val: 550 (psi)
